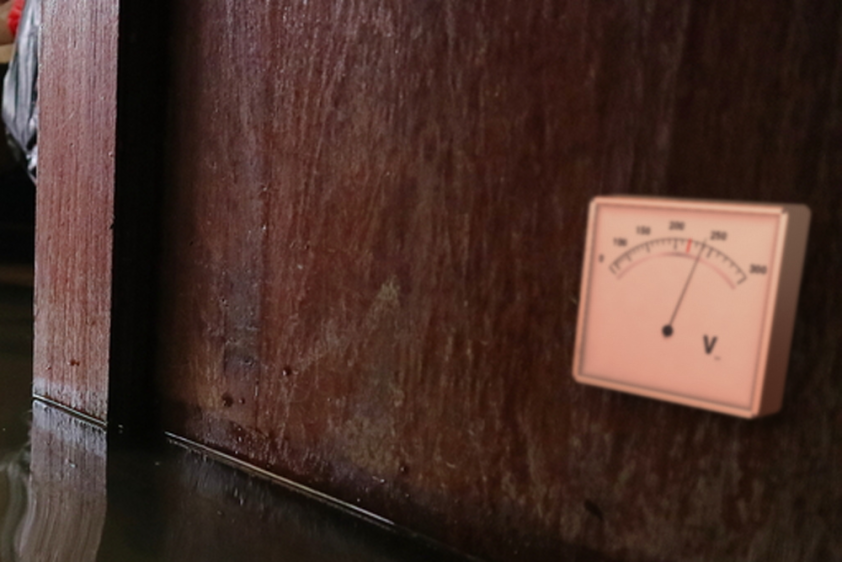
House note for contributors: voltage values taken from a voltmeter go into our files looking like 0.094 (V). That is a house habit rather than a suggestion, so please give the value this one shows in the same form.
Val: 240 (V)
